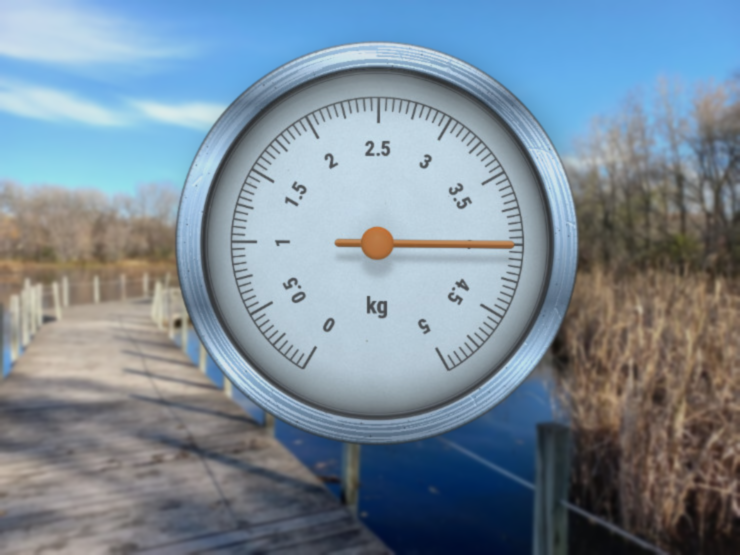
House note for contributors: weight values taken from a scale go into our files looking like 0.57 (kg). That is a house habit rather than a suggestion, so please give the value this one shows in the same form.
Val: 4 (kg)
